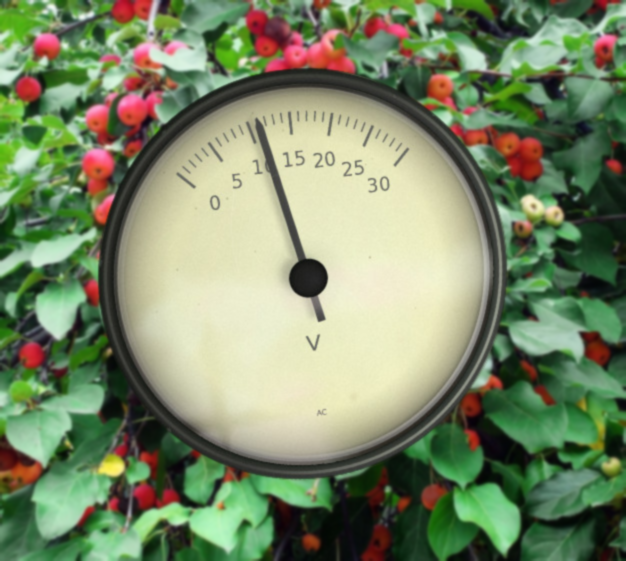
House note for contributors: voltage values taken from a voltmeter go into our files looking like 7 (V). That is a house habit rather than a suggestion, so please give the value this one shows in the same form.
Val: 11 (V)
